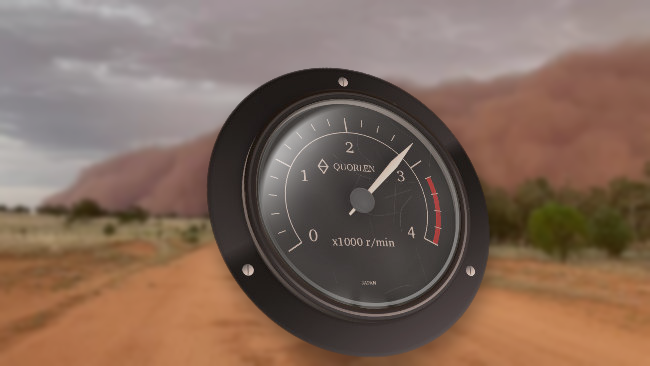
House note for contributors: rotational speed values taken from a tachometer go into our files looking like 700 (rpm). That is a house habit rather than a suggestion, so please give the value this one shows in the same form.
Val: 2800 (rpm)
